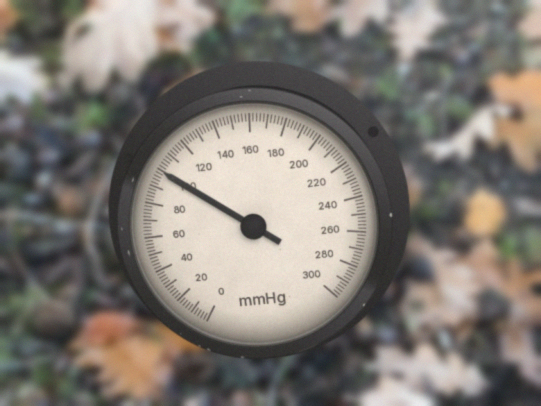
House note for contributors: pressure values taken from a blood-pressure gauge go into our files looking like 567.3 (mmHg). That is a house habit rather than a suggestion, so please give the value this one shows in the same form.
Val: 100 (mmHg)
